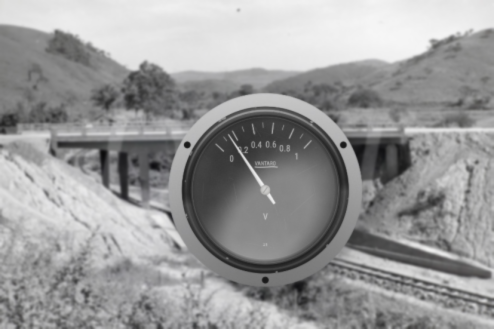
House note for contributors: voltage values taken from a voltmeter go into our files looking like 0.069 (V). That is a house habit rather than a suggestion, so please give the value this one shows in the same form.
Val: 0.15 (V)
